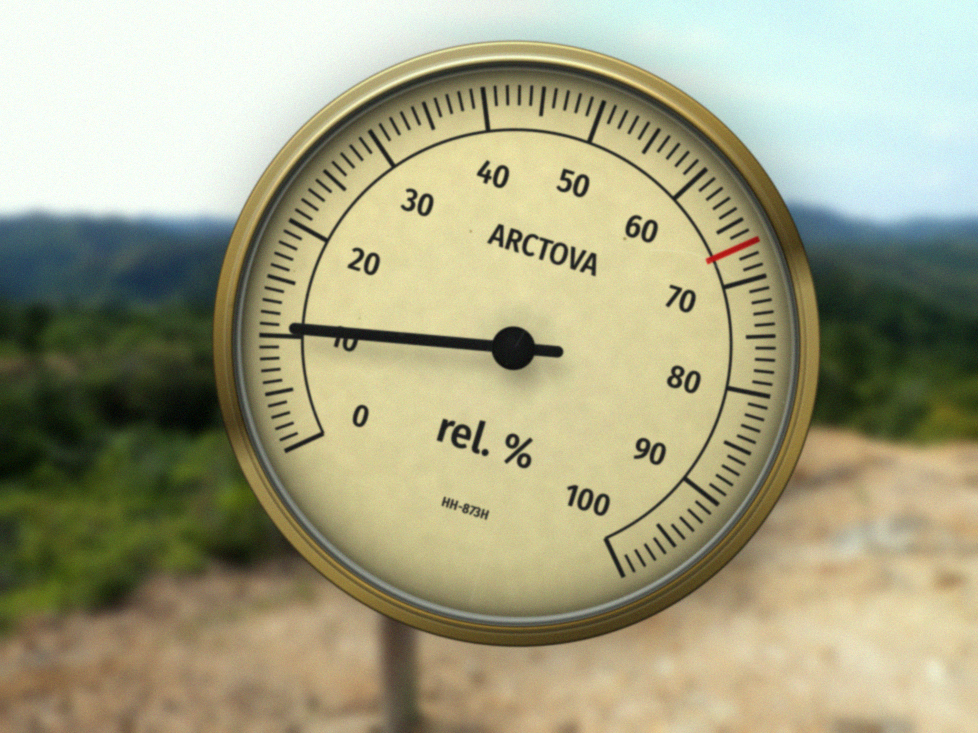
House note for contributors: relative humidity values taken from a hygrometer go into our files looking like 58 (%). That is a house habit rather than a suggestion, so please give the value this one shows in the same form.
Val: 11 (%)
